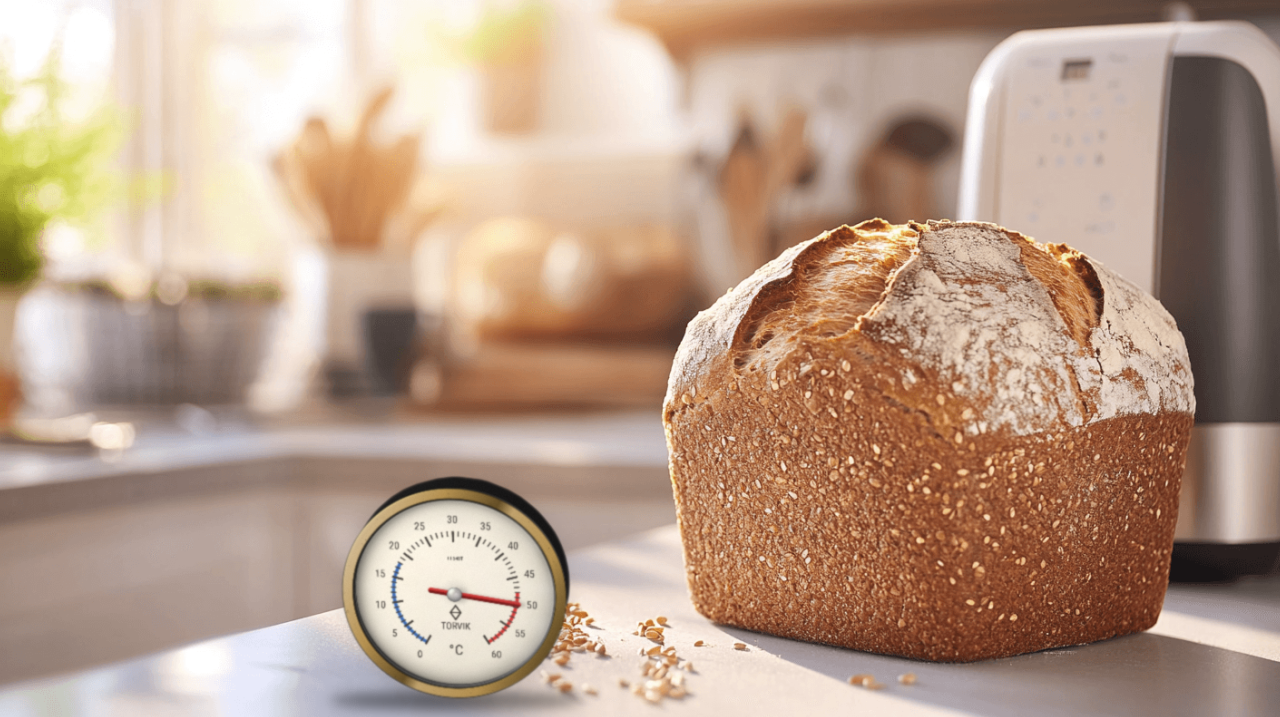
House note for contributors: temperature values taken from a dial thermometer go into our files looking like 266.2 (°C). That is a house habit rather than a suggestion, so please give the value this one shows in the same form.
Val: 50 (°C)
